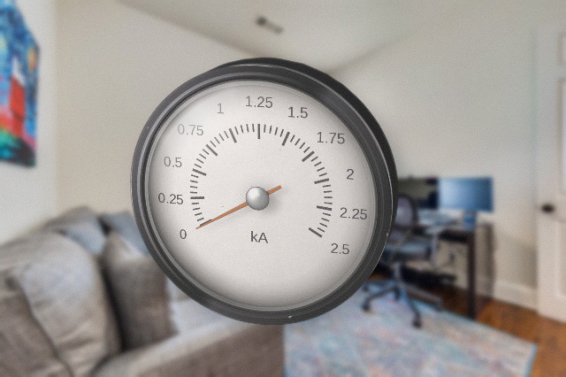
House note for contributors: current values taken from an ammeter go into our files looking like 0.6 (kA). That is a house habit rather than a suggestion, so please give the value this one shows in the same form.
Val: 0 (kA)
